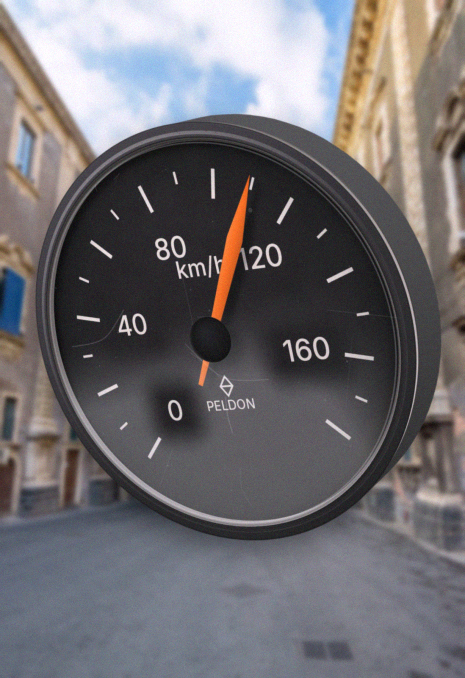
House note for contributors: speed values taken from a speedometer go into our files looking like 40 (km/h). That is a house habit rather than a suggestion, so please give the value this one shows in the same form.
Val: 110 (km/h)
